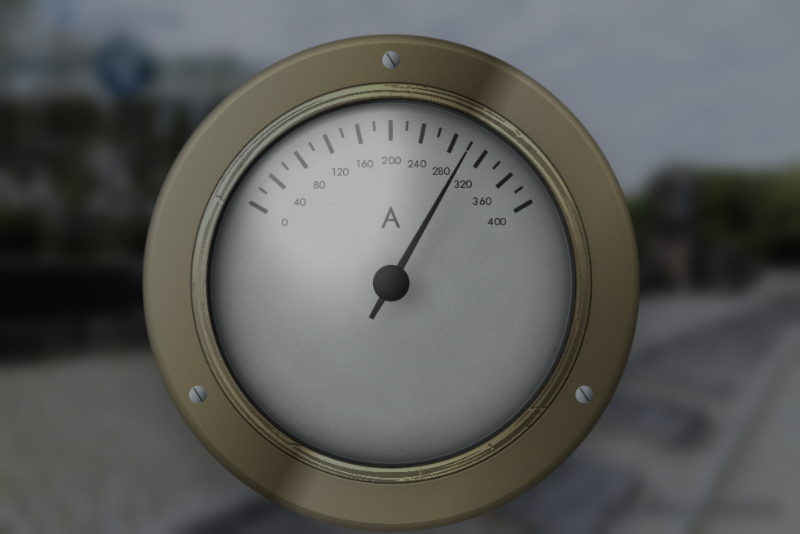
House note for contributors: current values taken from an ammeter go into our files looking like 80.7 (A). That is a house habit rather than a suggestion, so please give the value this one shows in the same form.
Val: 300 (A)
